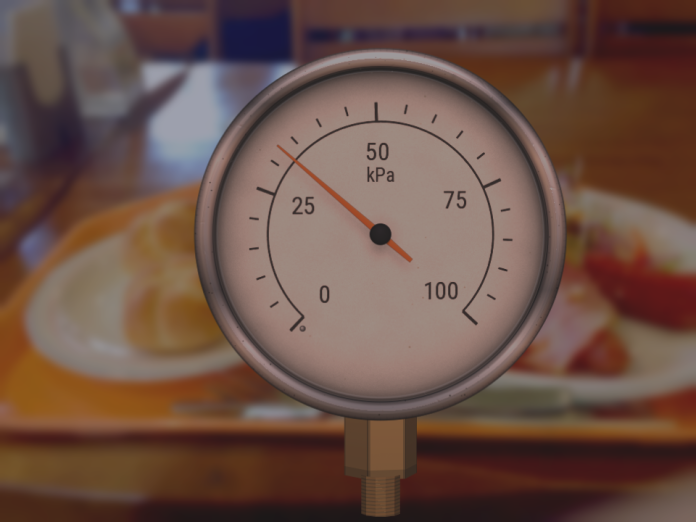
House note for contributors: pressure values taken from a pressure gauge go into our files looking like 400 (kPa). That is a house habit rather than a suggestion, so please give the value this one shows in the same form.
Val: 32.5 (kPa)
